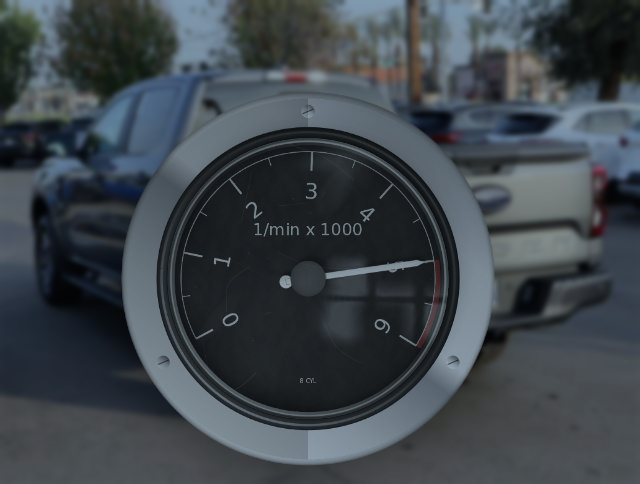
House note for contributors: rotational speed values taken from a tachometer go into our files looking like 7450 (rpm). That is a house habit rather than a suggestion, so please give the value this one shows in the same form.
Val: 5000 (rpm)
